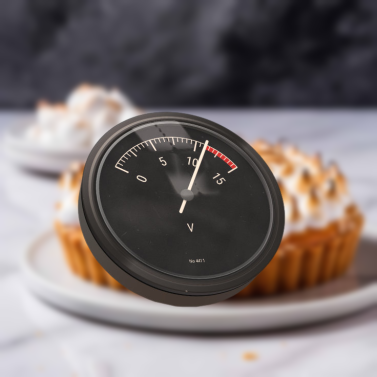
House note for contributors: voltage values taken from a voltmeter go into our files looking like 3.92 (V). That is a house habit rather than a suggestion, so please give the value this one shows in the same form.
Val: 11 (V)
